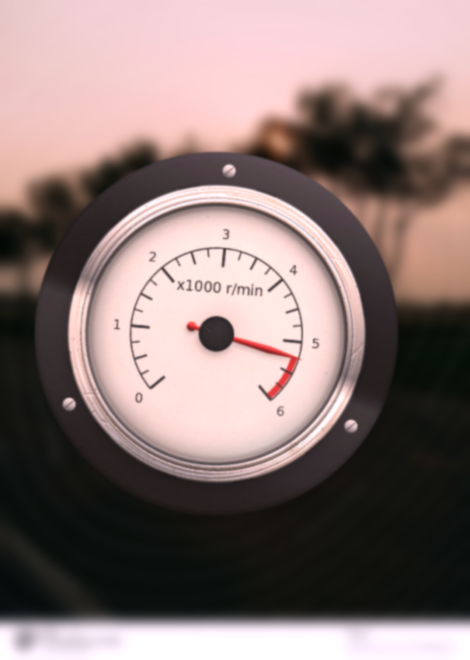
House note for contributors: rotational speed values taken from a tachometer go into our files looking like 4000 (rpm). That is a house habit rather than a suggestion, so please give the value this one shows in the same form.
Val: 5250 (rpm)
